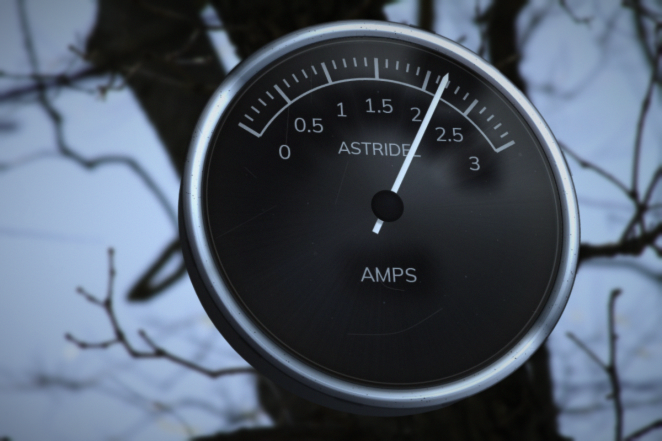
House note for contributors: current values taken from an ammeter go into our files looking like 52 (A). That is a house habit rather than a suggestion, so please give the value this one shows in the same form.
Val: 2.15 (A)
